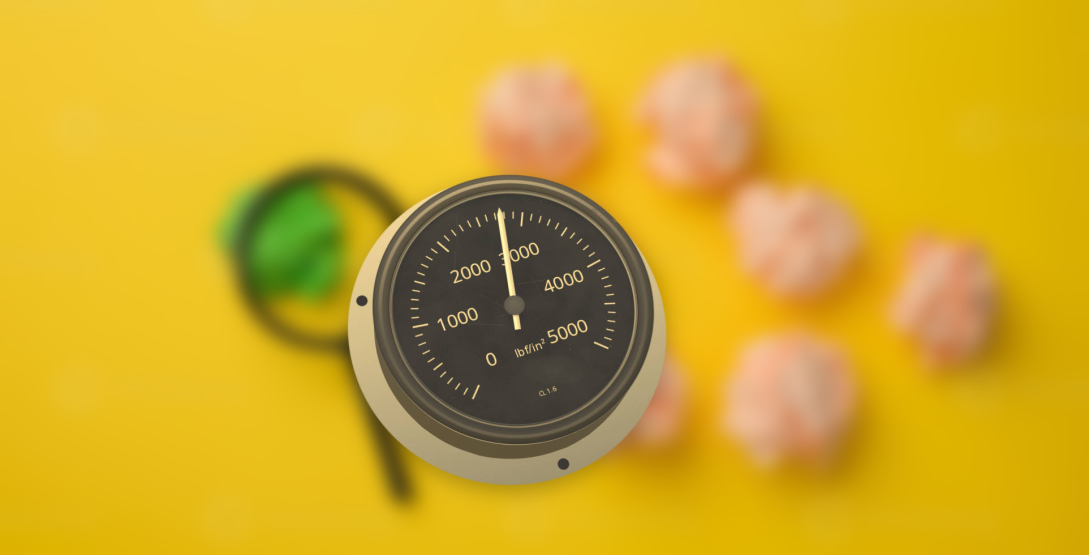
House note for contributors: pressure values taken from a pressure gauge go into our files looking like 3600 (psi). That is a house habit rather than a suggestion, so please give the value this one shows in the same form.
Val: 2750 (psi)
